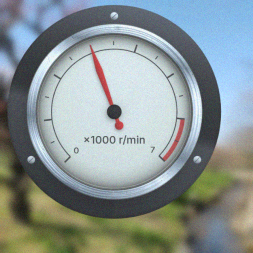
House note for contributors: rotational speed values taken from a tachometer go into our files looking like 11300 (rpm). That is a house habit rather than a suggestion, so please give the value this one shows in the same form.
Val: 3000 (rpm)
